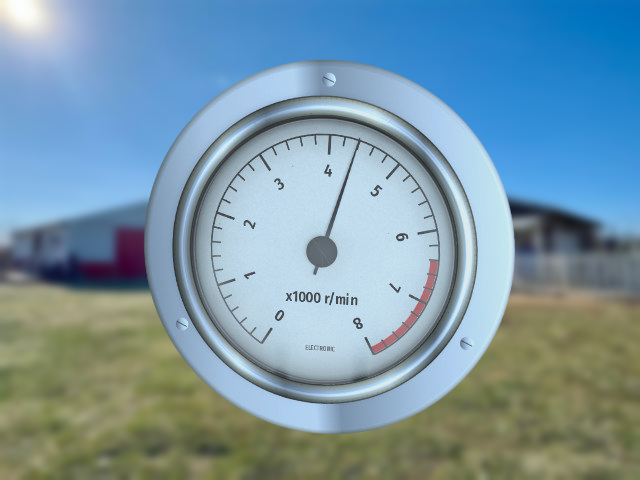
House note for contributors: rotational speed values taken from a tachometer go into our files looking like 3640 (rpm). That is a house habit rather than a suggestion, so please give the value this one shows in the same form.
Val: 4400 (rpm)
